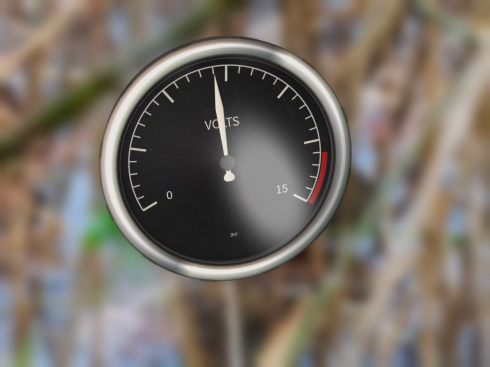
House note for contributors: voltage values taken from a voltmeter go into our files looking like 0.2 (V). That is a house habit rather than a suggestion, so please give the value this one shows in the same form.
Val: 7 (V)
